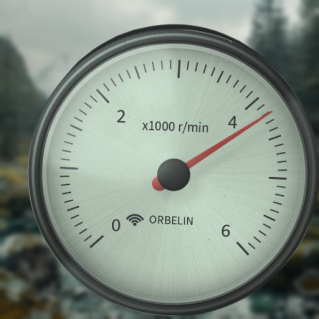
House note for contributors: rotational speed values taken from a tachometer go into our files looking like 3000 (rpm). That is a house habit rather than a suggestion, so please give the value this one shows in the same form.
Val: 4200 (rpm)
